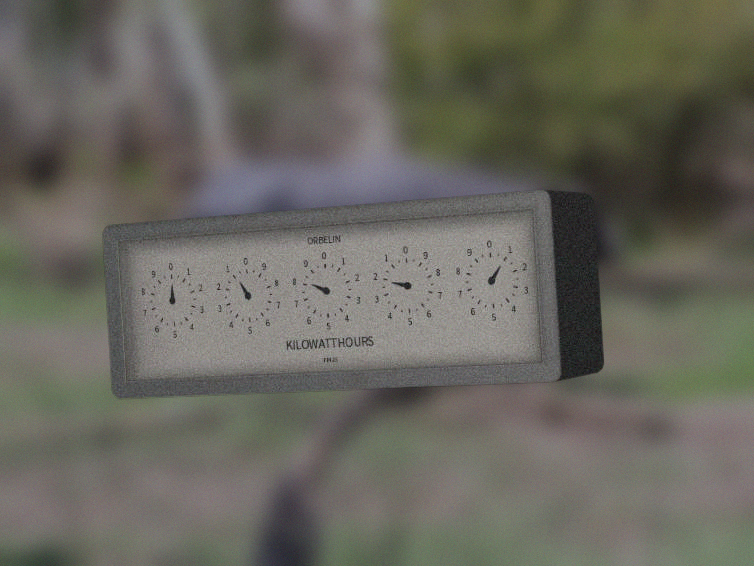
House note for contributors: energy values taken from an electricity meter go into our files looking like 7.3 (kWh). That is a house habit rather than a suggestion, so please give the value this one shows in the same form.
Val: 821 (kWh)
